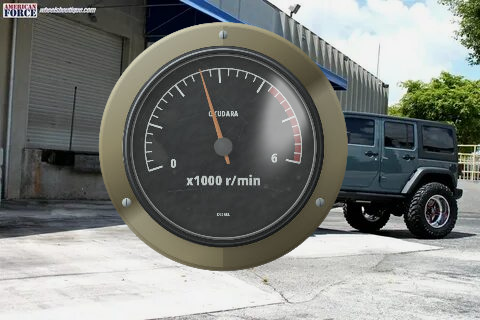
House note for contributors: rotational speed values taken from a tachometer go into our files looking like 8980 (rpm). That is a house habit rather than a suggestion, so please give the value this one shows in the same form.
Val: 2600 (rpm)
